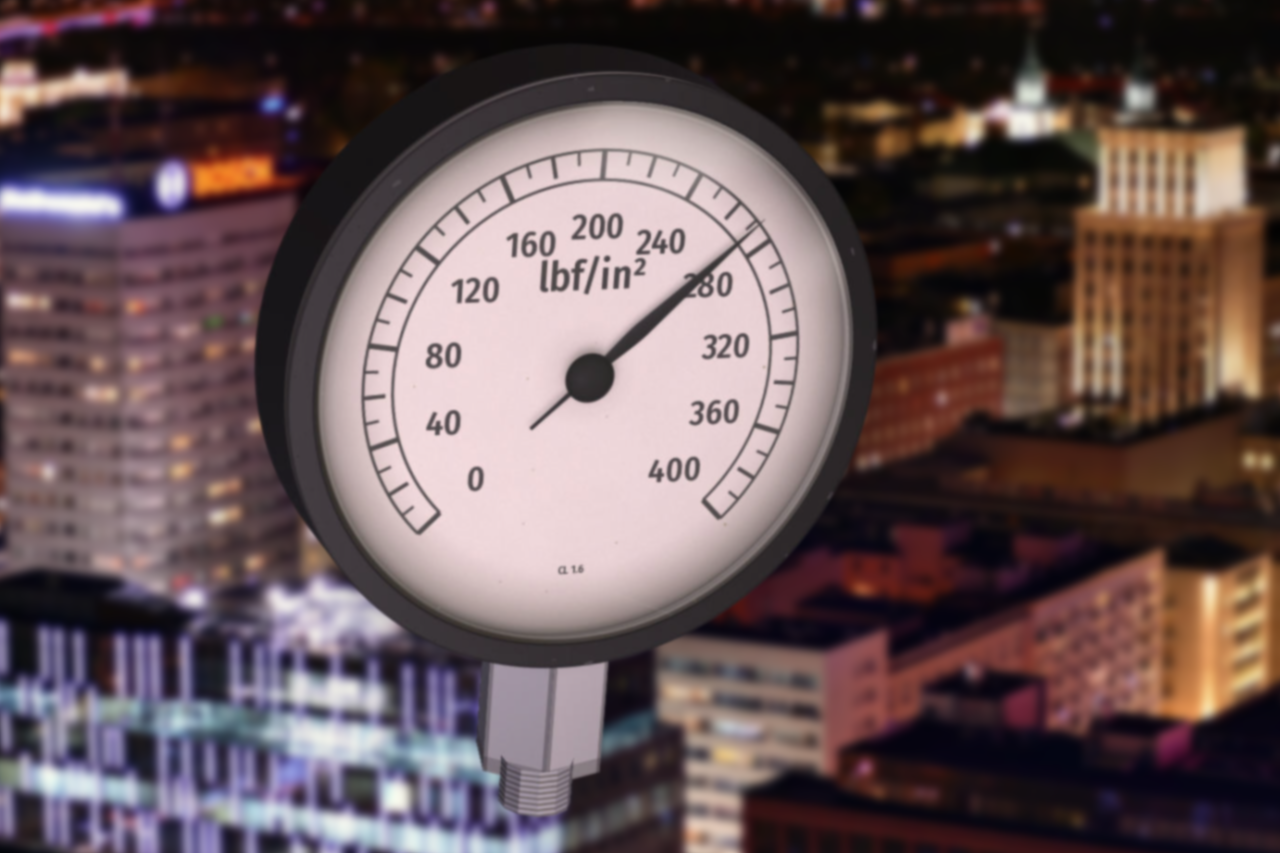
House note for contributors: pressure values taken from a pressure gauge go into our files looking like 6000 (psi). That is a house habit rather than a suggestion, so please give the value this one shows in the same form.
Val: 270 (psi)
